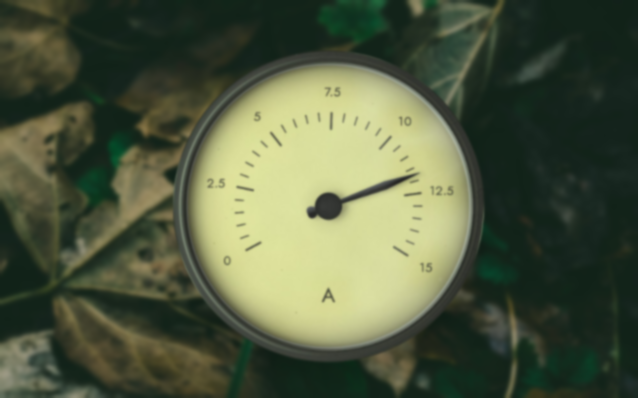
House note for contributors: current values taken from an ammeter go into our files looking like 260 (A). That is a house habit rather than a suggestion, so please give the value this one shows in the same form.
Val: 11.75 (A)
